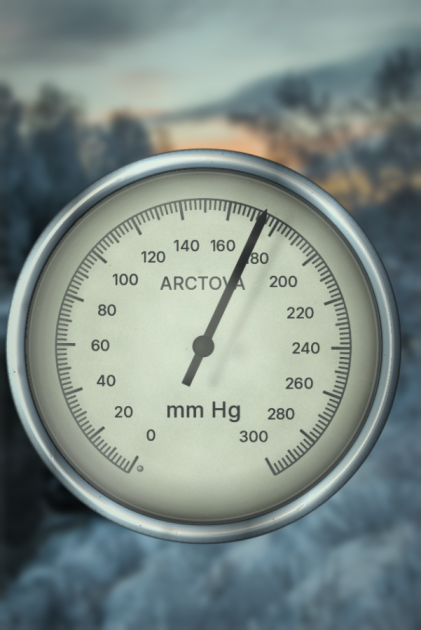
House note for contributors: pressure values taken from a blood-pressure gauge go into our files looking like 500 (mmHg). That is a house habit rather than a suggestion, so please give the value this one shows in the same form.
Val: 174 (mmHg)
